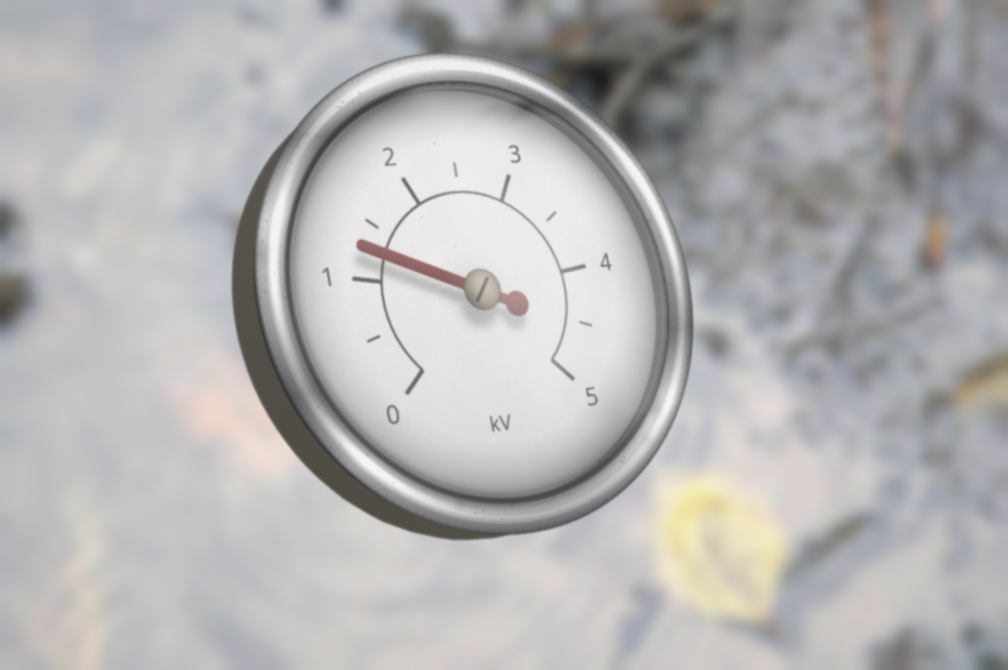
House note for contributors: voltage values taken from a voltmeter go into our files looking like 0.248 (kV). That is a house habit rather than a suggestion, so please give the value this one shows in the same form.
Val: 1.25 (kV)
